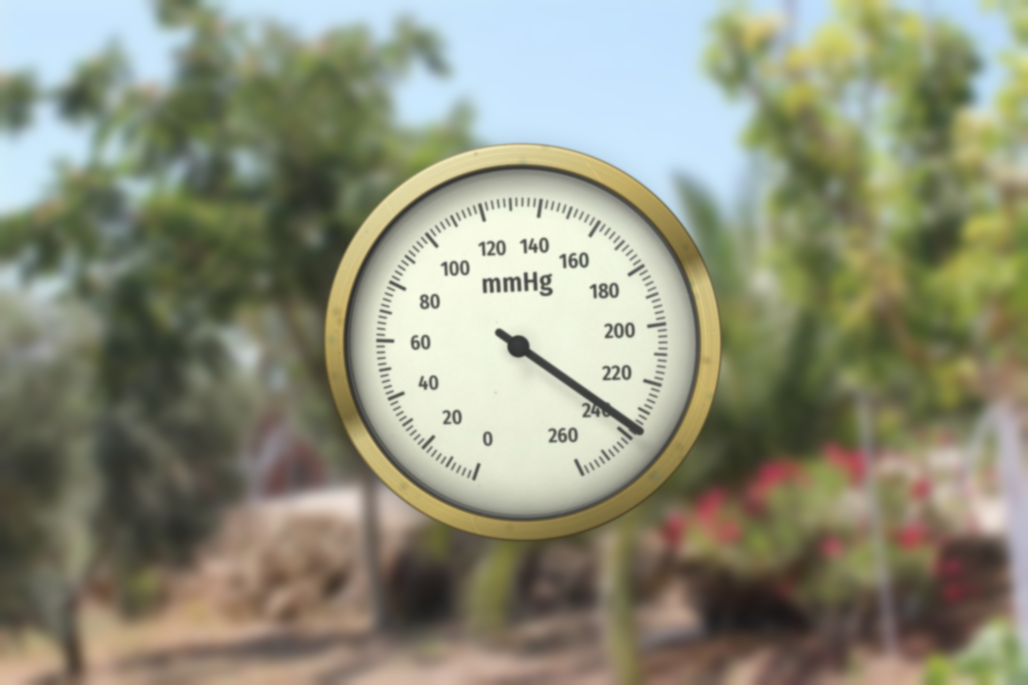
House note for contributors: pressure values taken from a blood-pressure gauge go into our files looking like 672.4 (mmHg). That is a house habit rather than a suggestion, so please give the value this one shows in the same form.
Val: 236 (mmHg)
